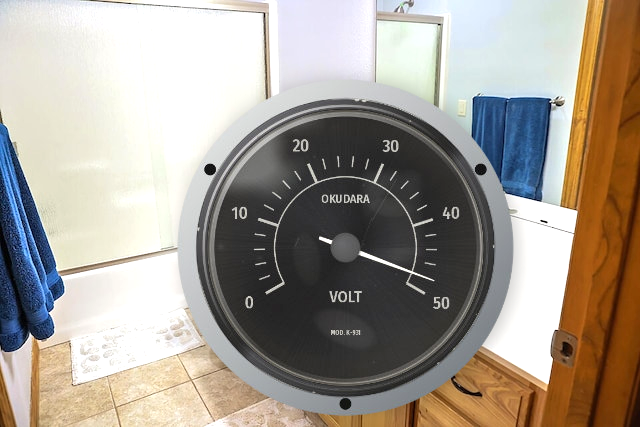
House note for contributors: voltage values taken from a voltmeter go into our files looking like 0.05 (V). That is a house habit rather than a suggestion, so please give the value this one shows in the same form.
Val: 48 (V)
